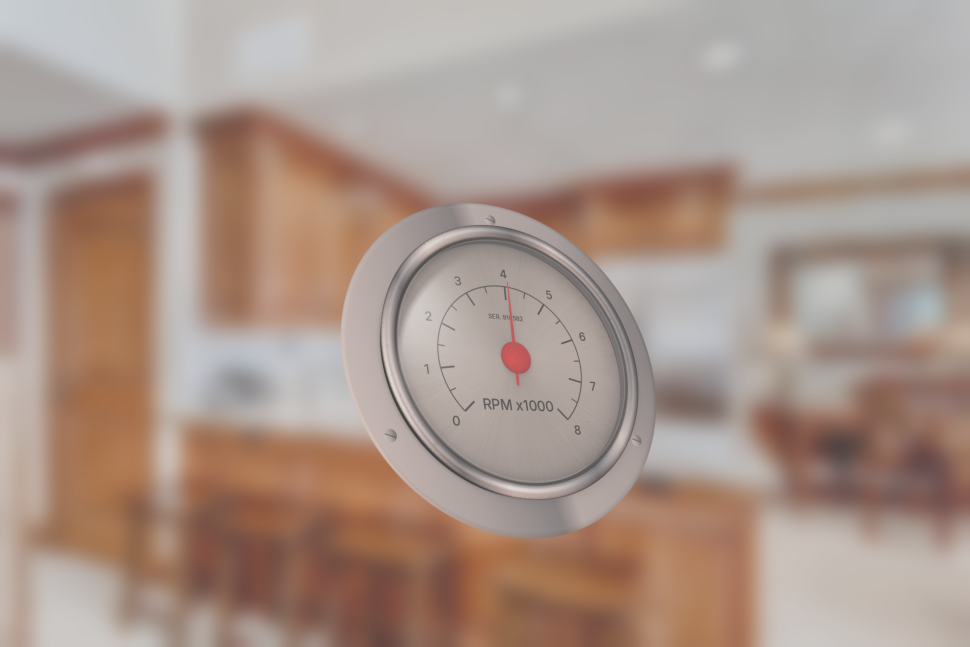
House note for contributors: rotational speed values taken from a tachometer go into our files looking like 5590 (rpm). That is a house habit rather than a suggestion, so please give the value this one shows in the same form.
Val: 4000 (rpm)
